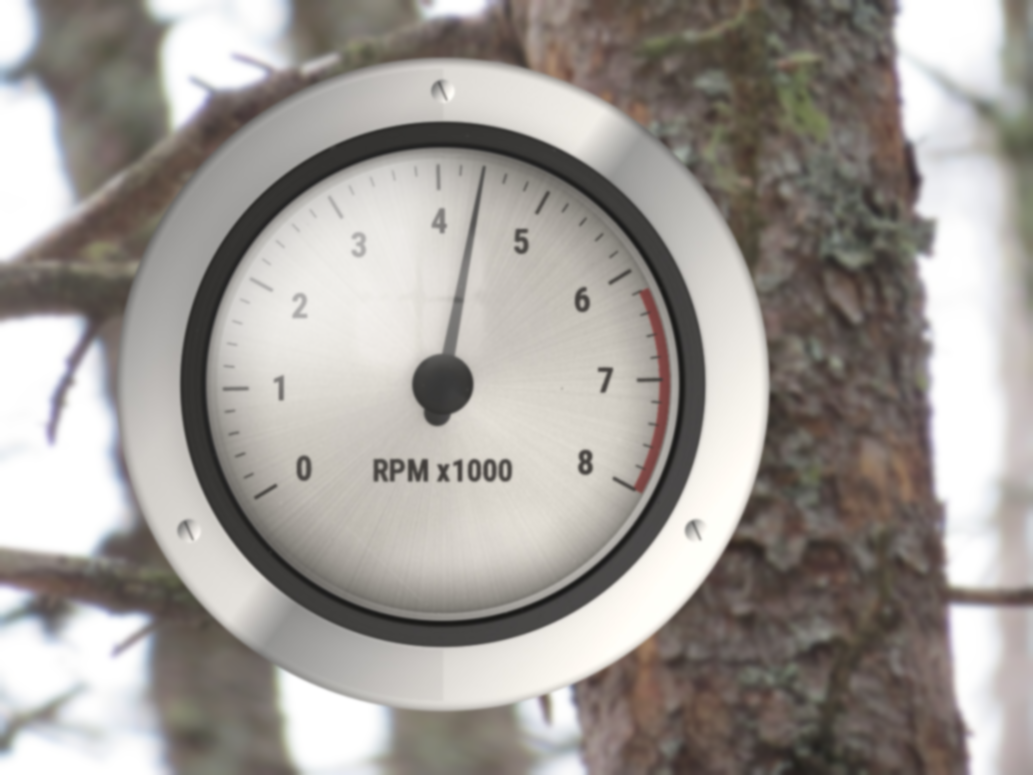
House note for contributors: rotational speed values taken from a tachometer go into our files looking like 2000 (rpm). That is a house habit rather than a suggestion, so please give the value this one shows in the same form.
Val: 4400 (rpm)
